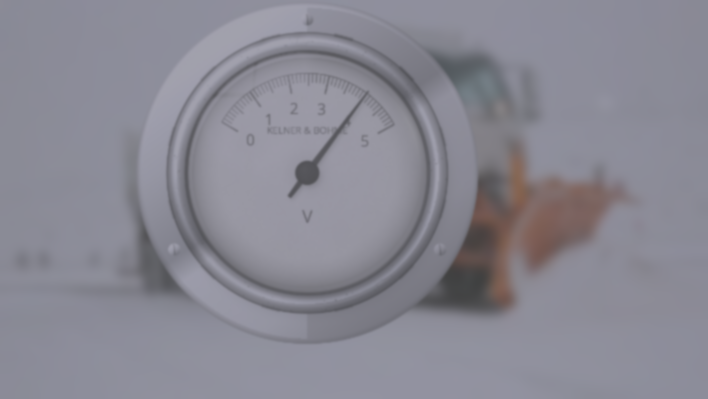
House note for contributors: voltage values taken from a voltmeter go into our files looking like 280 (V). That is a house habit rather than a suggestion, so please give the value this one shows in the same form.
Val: 4 (V)
